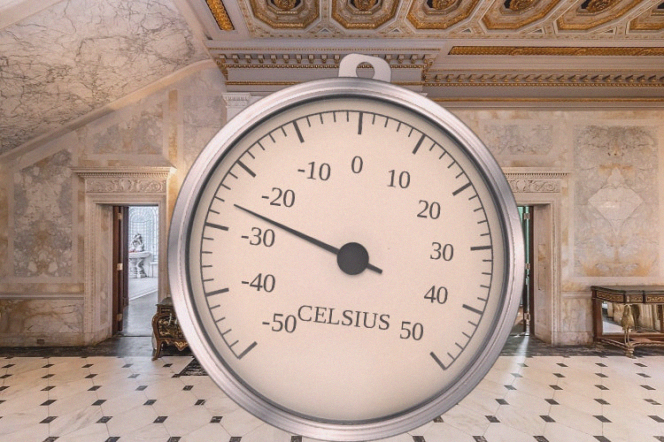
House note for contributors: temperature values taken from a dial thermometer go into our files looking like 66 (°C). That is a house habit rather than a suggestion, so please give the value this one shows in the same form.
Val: -26 (°C)
